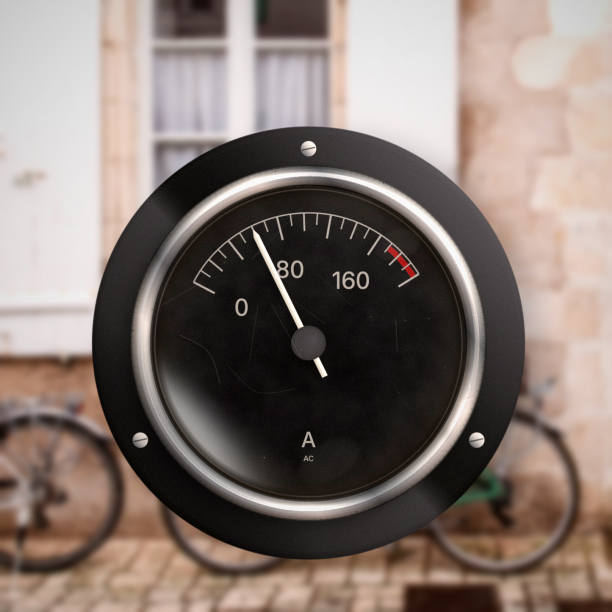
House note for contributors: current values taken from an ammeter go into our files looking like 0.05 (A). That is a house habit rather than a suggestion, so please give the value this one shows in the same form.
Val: 60 (A)
